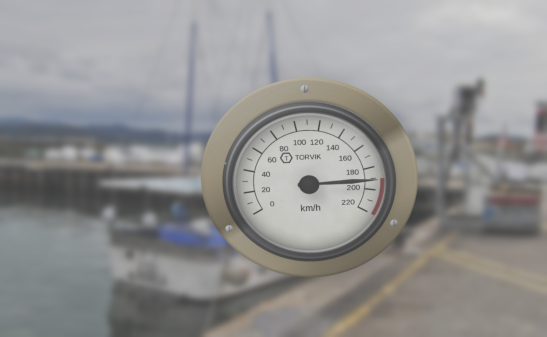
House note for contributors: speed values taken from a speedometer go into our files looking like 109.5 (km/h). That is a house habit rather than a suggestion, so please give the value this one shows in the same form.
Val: 190 (km/h)
